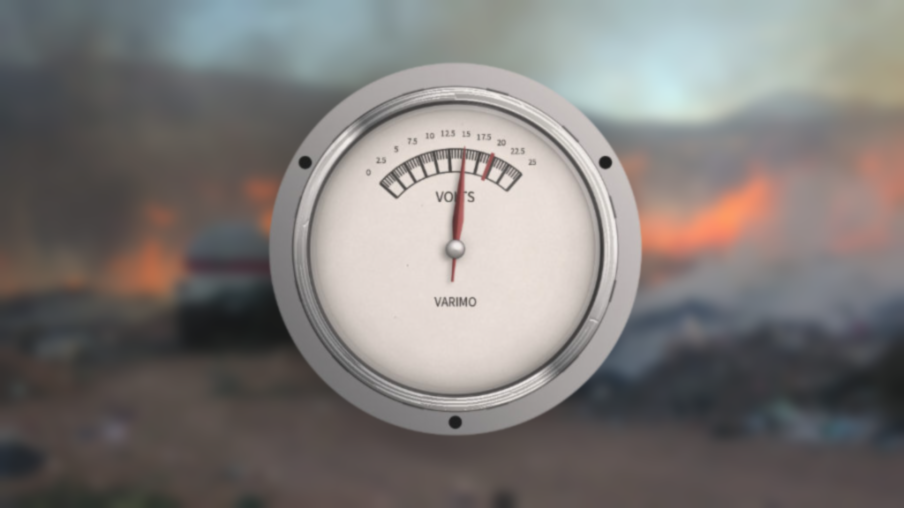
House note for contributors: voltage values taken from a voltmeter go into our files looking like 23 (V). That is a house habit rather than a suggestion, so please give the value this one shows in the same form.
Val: 15 (V)
